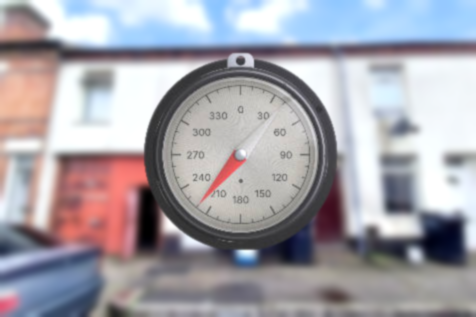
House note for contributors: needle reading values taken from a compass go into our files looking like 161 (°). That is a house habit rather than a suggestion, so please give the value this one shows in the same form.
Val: 220 (°)
